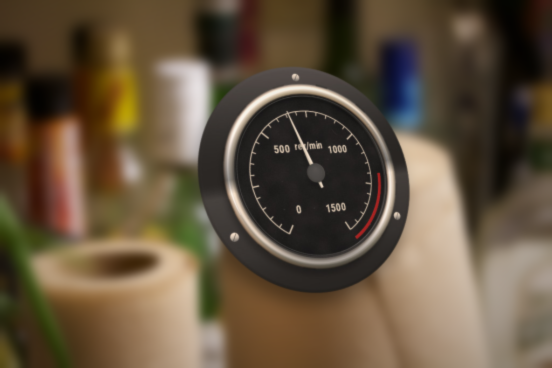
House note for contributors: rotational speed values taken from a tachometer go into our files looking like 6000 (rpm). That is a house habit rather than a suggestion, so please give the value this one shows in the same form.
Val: 650 (rpm)
